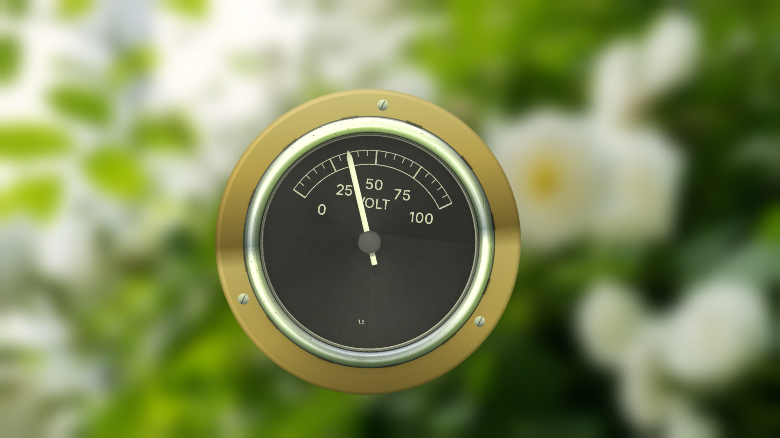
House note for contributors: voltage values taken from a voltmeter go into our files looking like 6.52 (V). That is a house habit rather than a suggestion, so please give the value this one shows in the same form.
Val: 35 (V)
